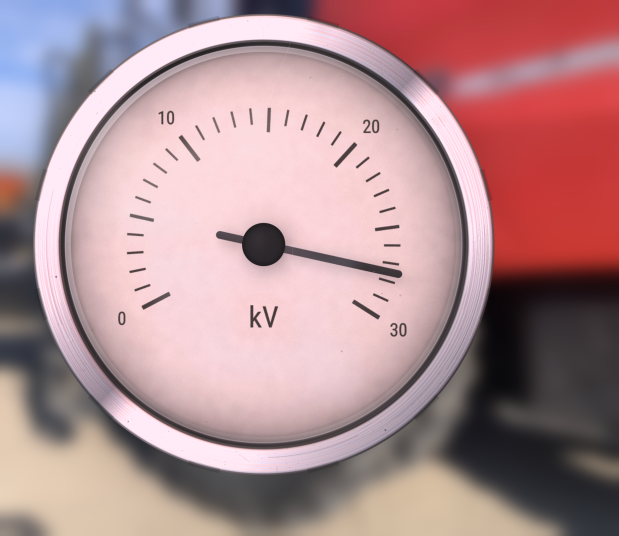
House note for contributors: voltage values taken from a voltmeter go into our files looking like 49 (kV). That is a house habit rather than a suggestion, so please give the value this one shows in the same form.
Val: 27.5 (kV)
